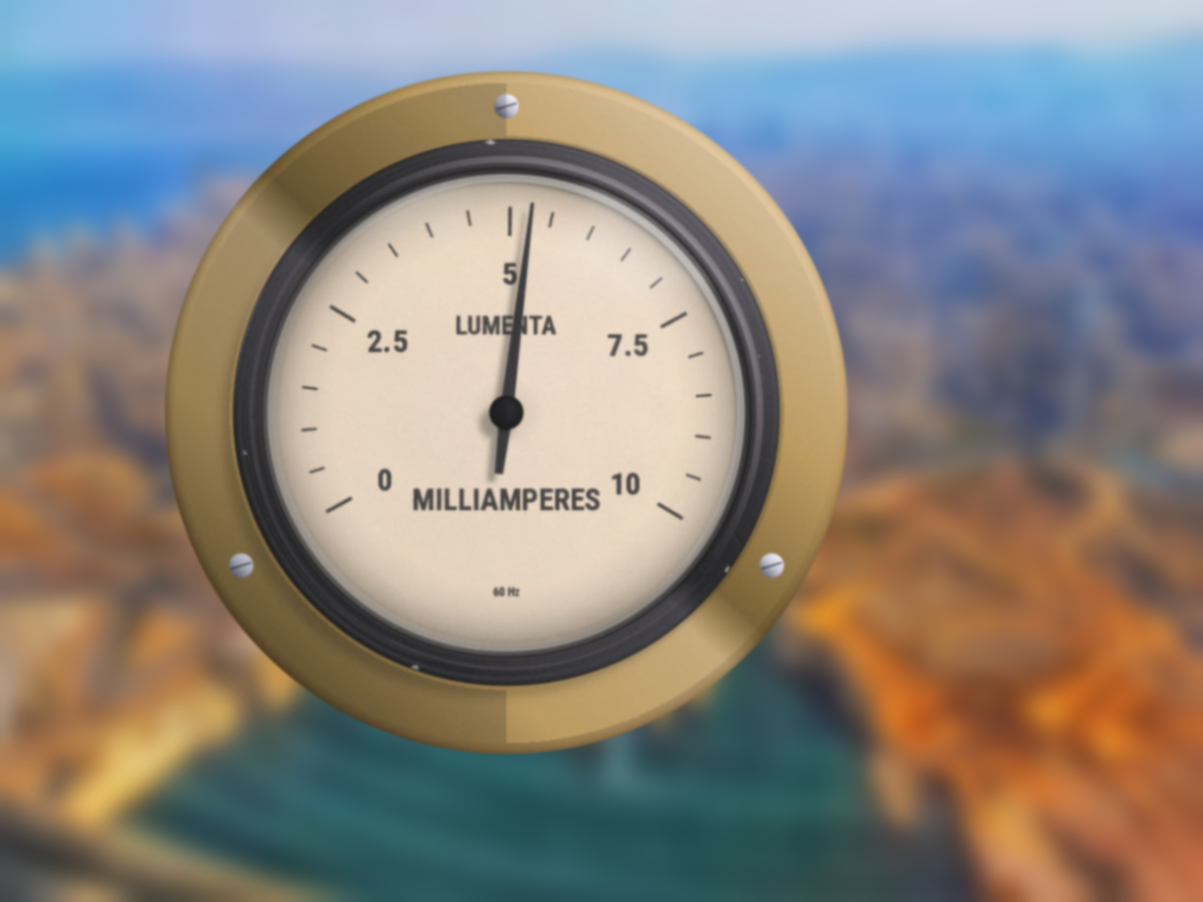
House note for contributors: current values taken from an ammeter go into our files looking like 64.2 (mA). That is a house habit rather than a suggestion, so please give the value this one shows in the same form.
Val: 5.25 (mA)
